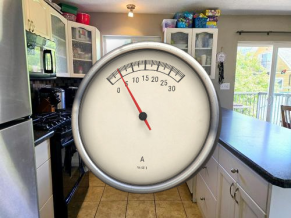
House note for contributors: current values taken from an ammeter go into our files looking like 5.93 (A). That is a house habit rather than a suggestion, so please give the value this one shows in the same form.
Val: 5 (A)
